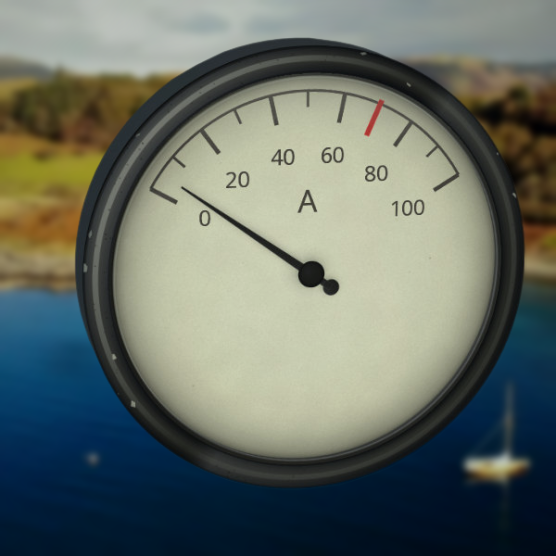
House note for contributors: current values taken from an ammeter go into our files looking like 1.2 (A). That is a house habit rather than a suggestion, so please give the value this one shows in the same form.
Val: 5 (A)
